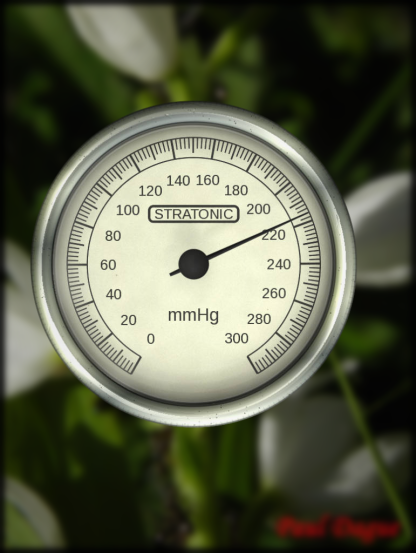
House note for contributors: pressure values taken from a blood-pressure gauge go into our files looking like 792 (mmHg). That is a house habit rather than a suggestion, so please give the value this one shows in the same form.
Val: 216 (mmHg)
